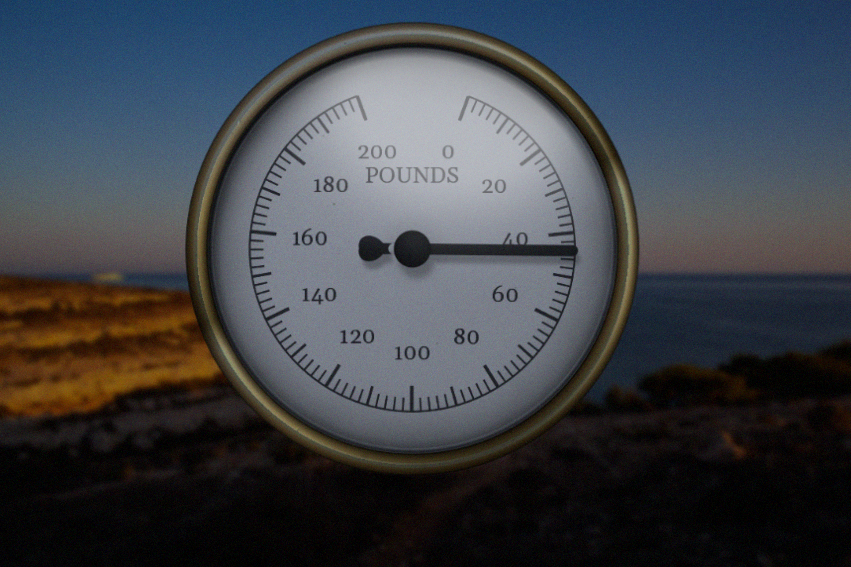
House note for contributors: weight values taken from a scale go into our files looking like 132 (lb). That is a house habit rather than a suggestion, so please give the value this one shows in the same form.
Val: 44 (lb)
